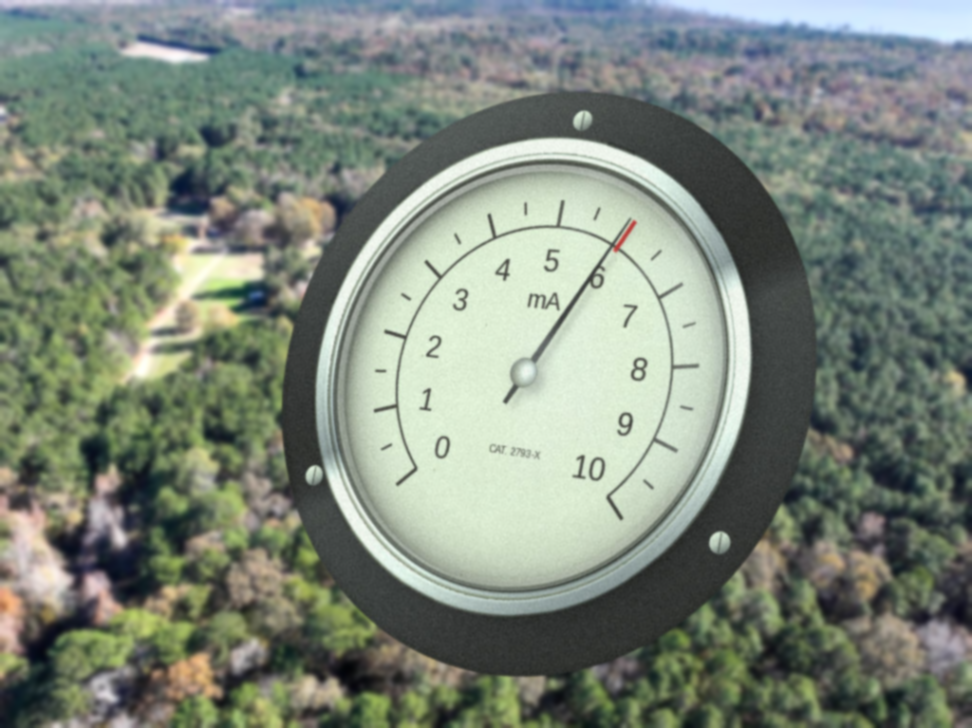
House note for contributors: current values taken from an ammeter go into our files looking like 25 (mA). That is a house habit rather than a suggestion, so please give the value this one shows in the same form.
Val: 6 (mA)
